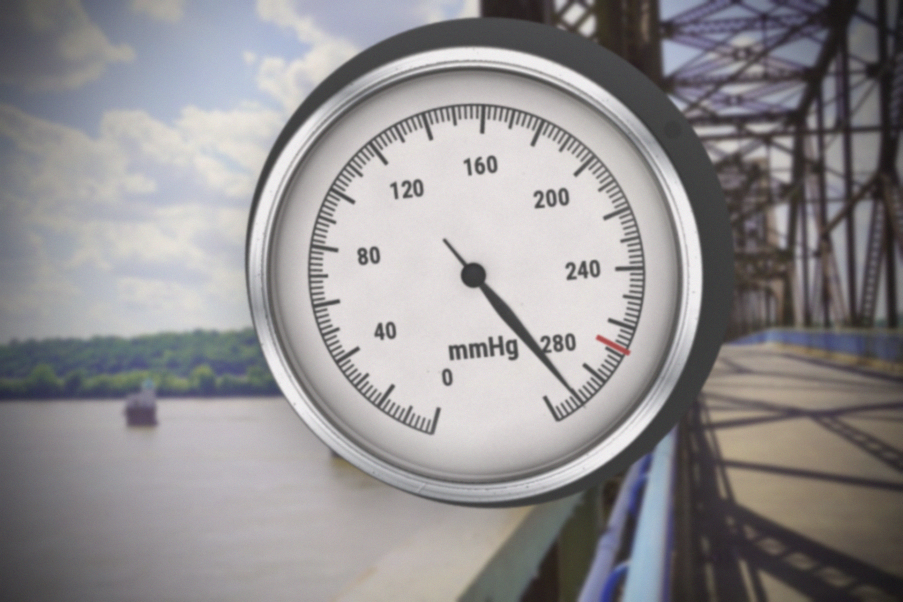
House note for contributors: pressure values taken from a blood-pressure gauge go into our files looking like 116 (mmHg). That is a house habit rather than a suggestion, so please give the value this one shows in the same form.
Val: 290 (mmHg)
